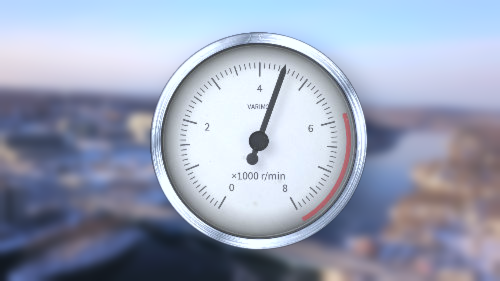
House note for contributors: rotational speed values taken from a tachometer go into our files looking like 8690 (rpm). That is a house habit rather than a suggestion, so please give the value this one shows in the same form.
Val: 4500 (rpm)
